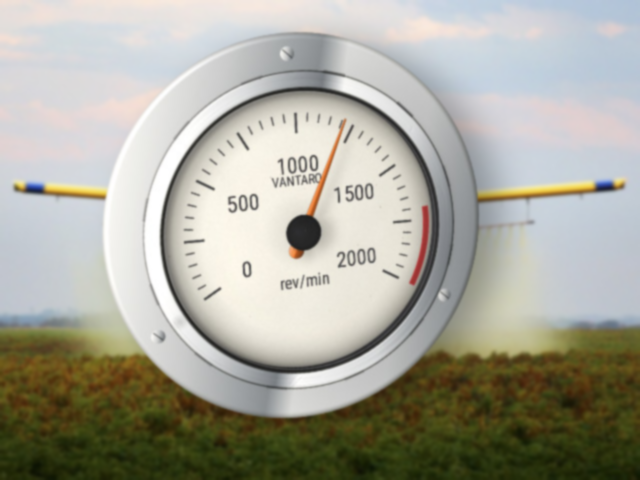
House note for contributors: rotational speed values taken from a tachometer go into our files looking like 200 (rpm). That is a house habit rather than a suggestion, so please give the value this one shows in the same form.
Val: 1200 (rpm)
